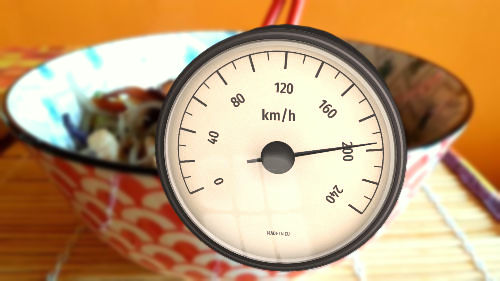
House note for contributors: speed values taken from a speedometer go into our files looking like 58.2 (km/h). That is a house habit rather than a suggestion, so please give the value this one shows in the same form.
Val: 195 (km/h)
